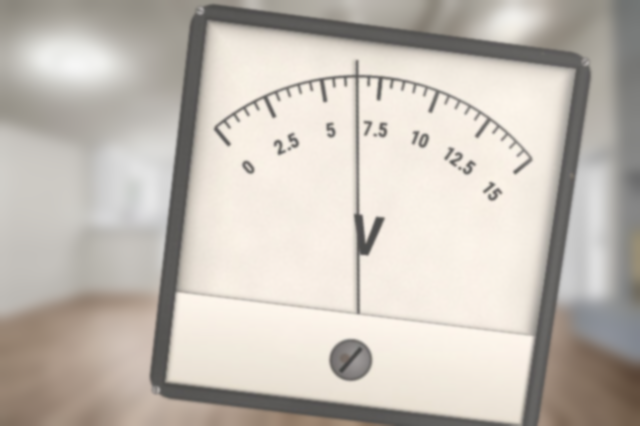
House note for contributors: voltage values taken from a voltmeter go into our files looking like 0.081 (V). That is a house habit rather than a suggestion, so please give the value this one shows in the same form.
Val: 6.5 (V)
